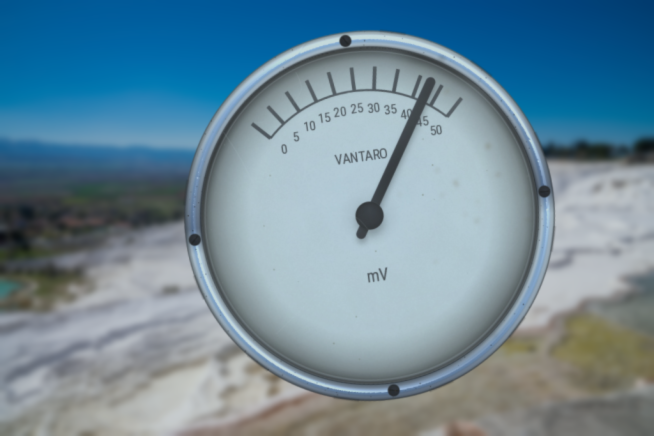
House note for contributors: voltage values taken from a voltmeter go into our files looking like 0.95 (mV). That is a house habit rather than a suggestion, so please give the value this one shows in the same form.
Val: 42.5 (mV)
